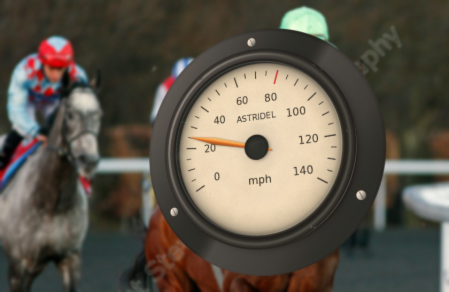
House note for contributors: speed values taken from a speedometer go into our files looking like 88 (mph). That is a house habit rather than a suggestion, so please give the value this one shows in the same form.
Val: 25 (mph)
